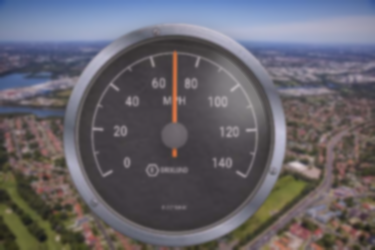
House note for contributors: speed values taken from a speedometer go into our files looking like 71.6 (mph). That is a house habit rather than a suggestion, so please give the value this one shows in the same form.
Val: 70 (mph)
